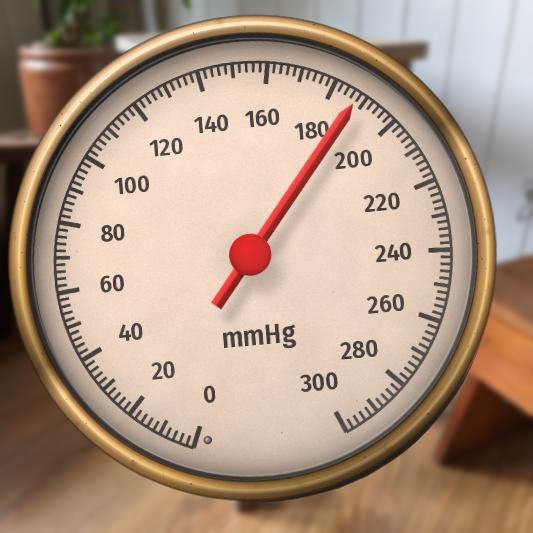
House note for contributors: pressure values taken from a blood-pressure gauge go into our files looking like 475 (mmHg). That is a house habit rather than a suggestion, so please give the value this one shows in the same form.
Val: 188 (mmHg)
